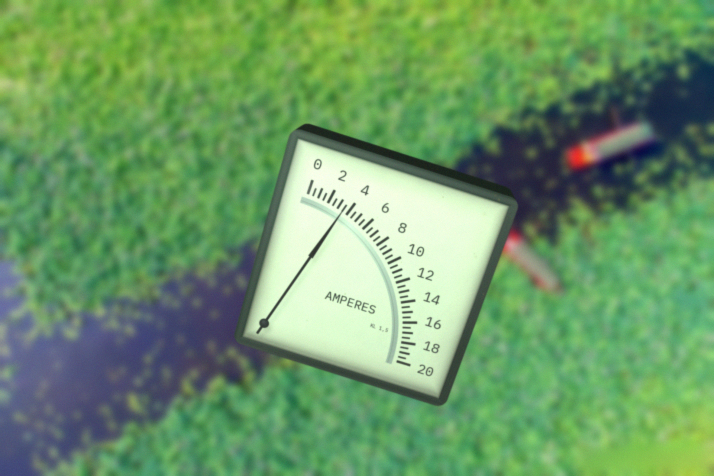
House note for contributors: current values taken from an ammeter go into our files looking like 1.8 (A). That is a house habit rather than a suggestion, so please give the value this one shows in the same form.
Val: 3.5 (A)
